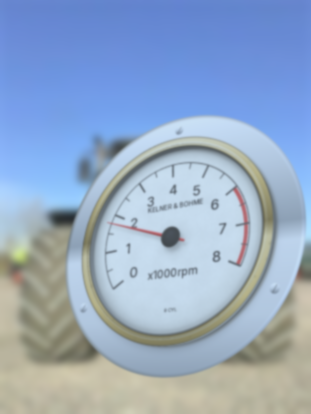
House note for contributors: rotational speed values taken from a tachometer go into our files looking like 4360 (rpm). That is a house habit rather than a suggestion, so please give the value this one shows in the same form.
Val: 1750 (rpm)
